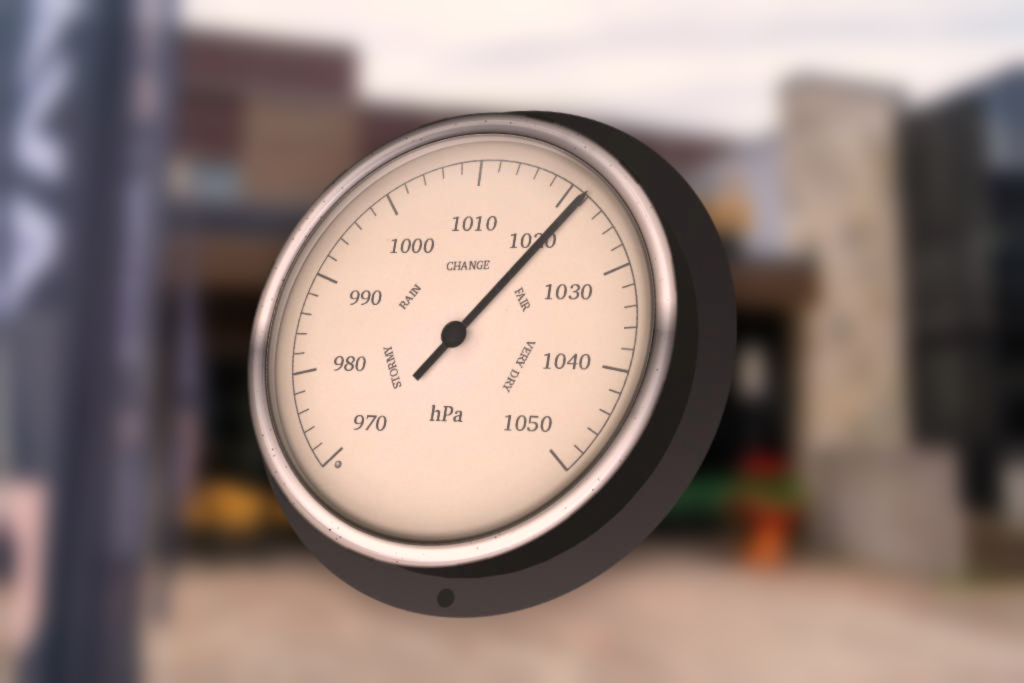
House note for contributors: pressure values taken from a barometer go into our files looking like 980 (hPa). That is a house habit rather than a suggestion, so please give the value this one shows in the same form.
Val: 1022 (hPa)
